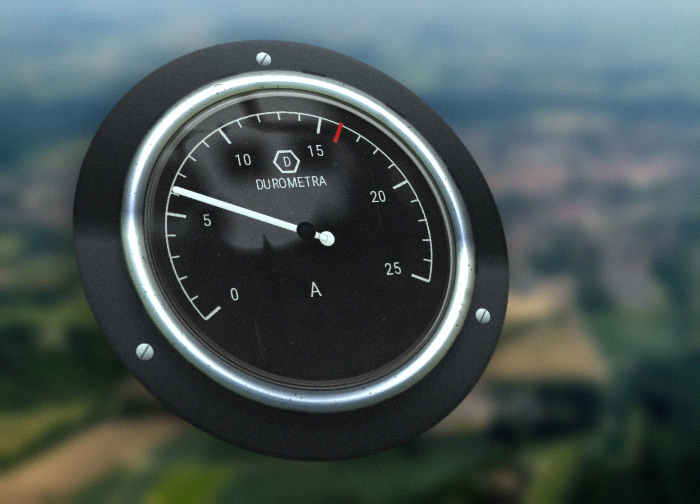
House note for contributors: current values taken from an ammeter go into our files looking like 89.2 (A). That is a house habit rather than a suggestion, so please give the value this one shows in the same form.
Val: 6 (A)
